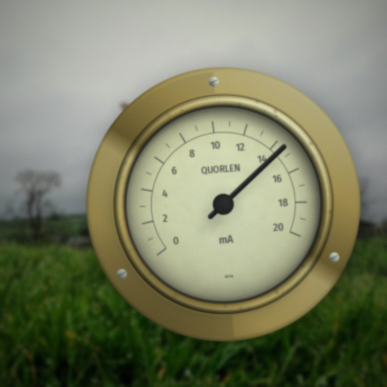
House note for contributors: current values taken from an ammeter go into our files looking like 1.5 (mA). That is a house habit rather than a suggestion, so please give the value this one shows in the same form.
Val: 14.5 (mA)
